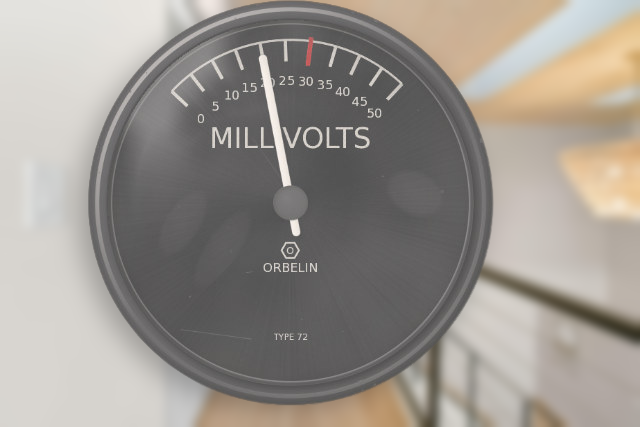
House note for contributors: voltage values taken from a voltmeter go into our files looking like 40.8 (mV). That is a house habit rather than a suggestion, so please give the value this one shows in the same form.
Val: 20 (mV)
